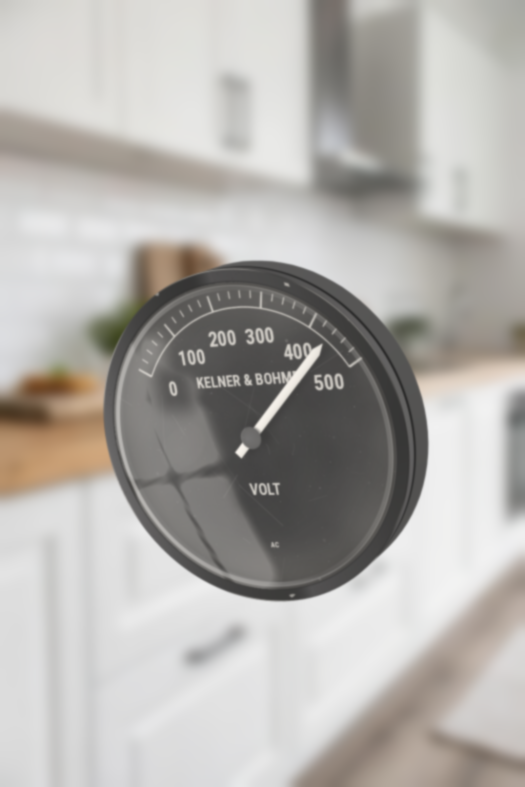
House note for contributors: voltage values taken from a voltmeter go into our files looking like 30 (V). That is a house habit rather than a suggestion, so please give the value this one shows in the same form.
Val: 440 (V)
